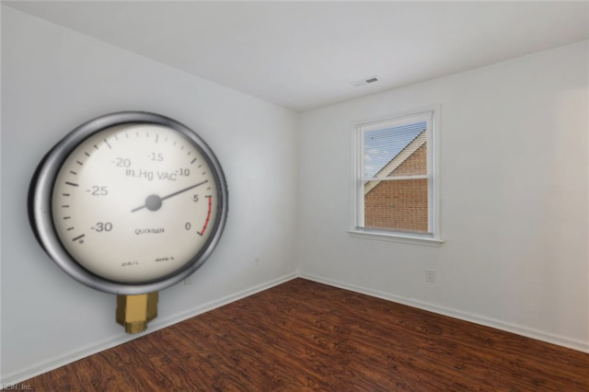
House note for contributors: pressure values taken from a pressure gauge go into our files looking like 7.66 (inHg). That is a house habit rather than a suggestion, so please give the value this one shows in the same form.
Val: -7 (inHg)
